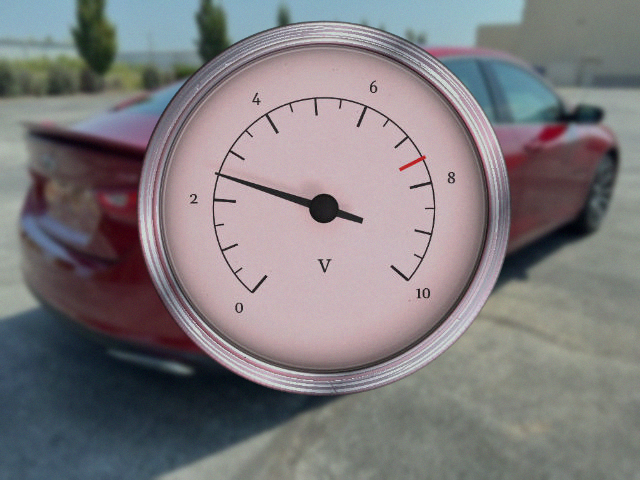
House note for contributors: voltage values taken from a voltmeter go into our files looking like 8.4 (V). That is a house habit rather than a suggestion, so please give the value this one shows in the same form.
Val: 2.5 (V)
